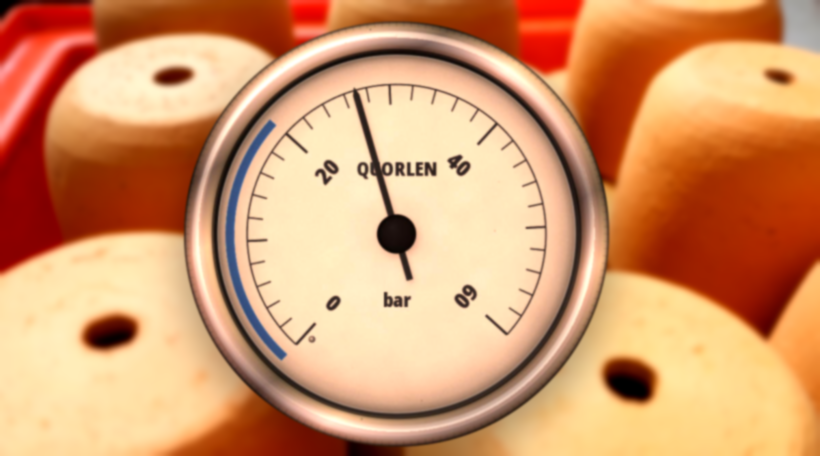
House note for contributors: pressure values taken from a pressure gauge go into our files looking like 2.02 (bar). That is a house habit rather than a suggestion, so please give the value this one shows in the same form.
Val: 27 (bar)
